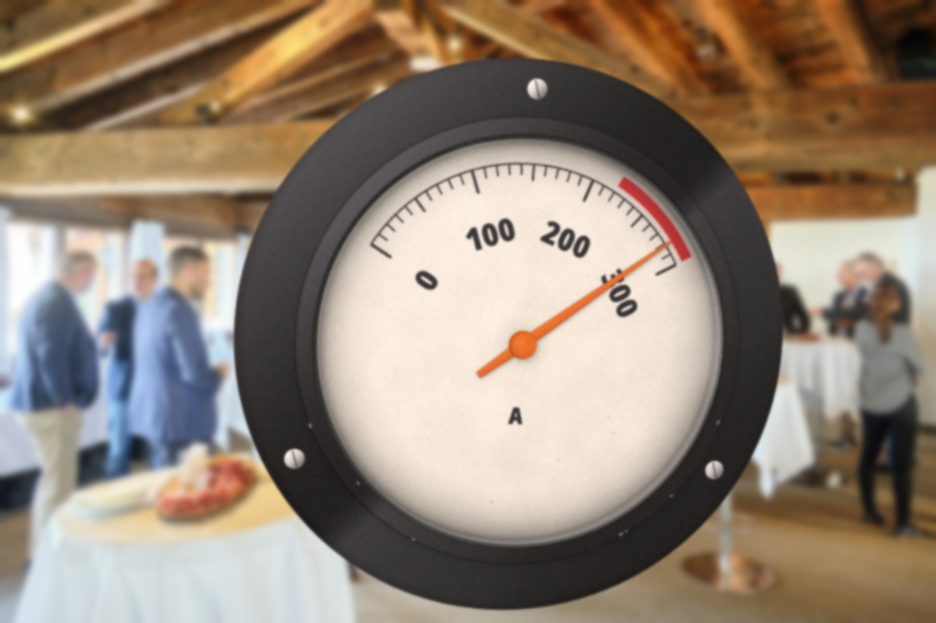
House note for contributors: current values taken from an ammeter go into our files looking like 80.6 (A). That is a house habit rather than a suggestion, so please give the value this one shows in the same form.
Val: 280 (A)
